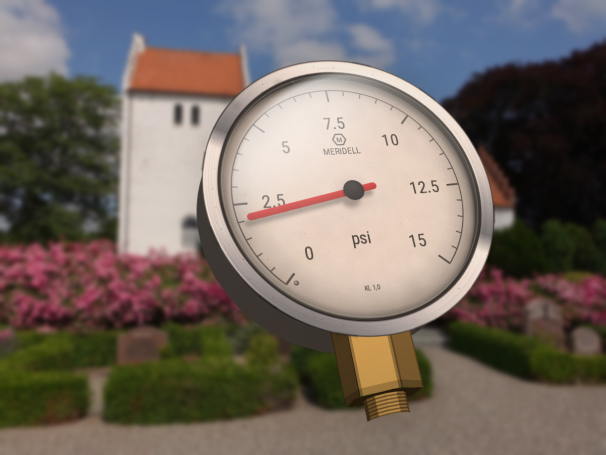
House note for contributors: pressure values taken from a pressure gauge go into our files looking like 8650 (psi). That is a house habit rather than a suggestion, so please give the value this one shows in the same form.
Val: 2 (psi)
